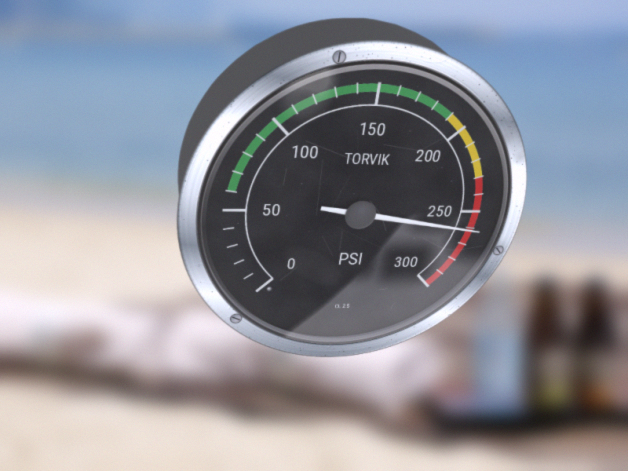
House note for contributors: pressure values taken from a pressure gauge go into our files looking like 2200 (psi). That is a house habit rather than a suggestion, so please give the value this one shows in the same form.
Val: 260 (psi)
